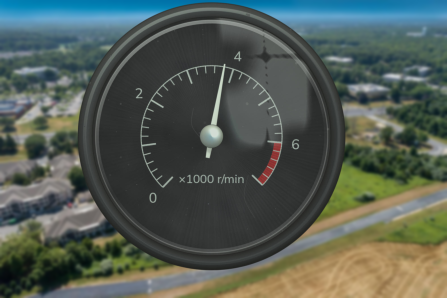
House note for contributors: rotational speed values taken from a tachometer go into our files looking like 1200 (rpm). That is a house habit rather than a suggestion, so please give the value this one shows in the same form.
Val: 3800 (rpm)
